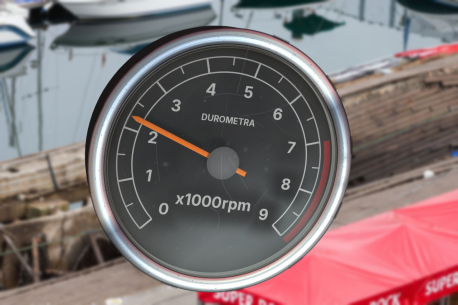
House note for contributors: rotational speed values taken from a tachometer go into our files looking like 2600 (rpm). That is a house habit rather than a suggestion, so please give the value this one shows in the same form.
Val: 2250 (rpm)
